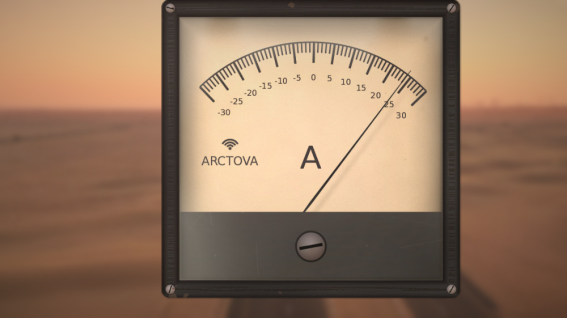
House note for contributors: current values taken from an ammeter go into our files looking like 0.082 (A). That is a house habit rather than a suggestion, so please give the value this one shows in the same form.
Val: 24 (A)
